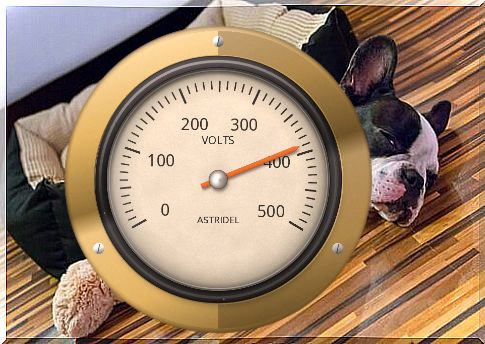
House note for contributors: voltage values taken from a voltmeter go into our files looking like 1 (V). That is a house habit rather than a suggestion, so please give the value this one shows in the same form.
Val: 390 (V)
